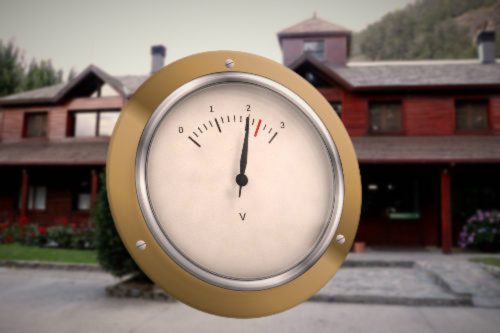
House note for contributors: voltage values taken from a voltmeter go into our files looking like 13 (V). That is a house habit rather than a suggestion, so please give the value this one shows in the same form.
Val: 2 (V)
